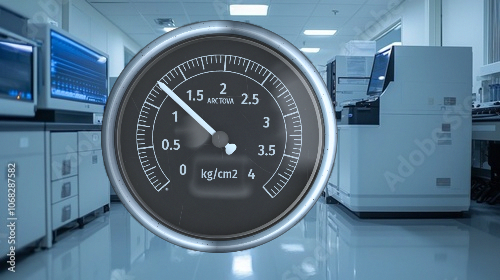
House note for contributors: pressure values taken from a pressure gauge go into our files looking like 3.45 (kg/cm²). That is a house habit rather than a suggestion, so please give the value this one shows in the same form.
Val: 1.25 (kg/cm²)
